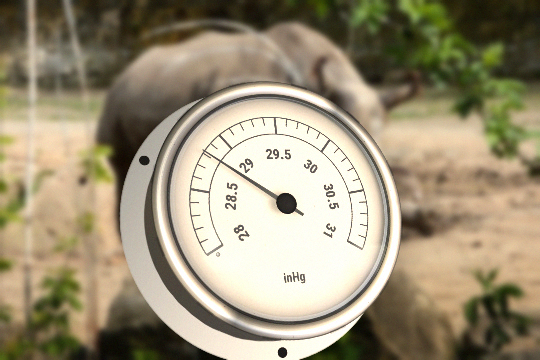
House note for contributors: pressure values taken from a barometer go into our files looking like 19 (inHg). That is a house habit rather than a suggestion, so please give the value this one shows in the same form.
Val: 28.8 (inHg)
